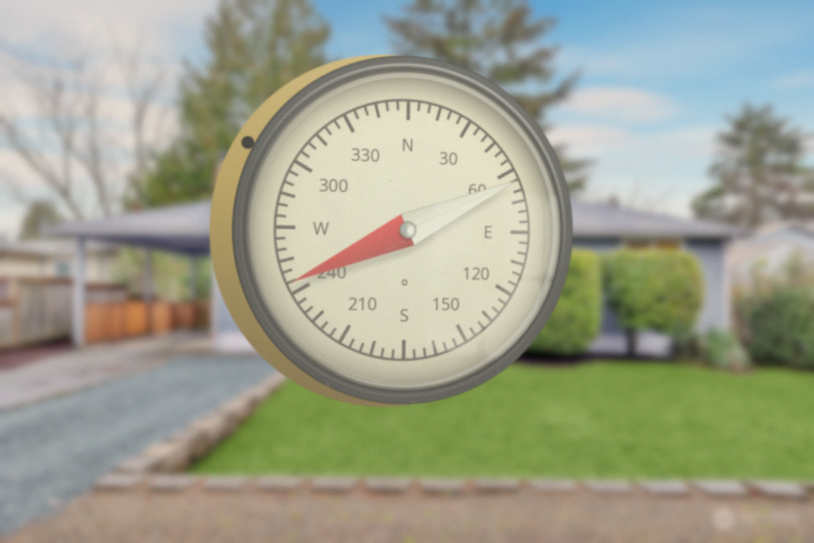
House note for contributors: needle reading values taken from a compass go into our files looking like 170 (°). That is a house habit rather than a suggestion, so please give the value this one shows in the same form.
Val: 245 (°)
